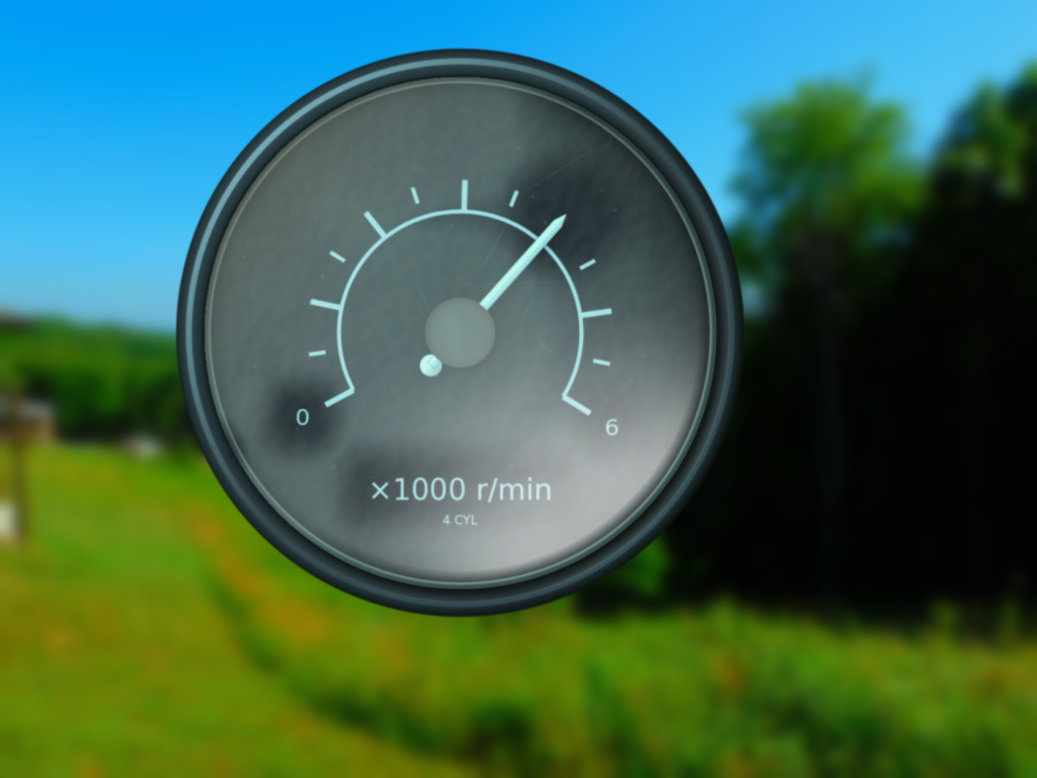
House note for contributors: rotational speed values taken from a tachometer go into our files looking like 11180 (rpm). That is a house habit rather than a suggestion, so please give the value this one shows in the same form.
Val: 4000 (rpm)
